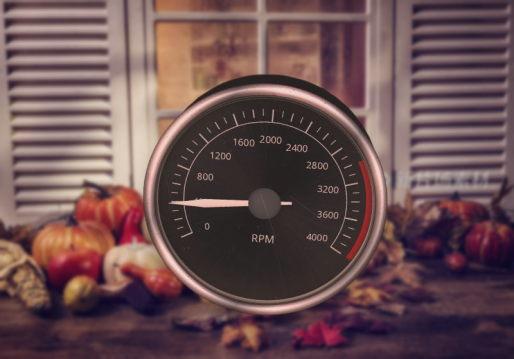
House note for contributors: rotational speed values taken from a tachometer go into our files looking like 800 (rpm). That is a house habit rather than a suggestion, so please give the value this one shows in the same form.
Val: 400 (rpm)
